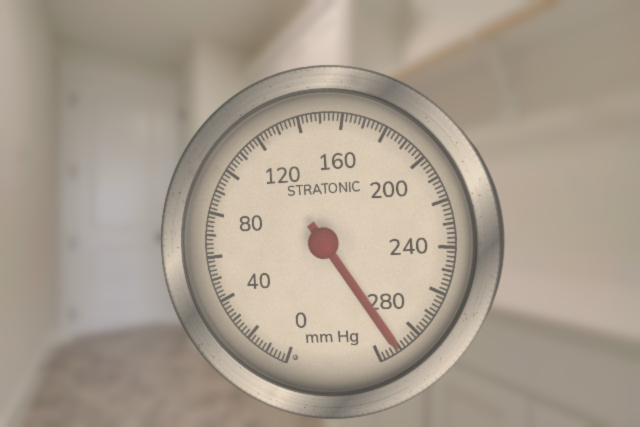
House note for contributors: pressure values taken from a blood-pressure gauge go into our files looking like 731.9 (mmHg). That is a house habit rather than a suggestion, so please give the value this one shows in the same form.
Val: 290 (mmHg)
